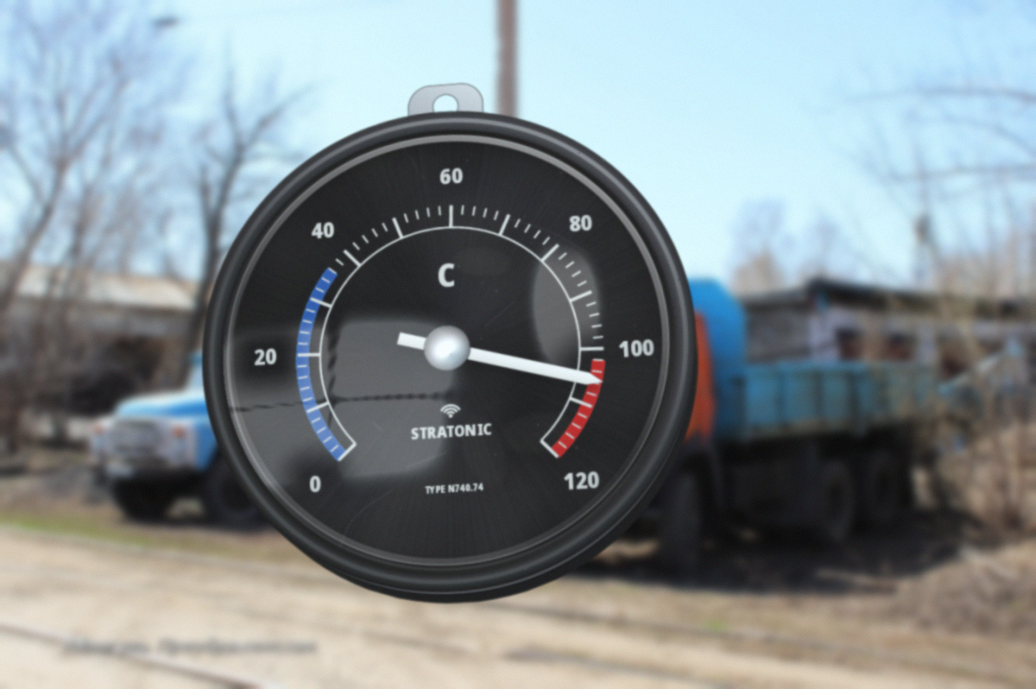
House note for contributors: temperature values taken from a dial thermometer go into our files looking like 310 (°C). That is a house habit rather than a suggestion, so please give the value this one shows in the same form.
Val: 106 (°C)
